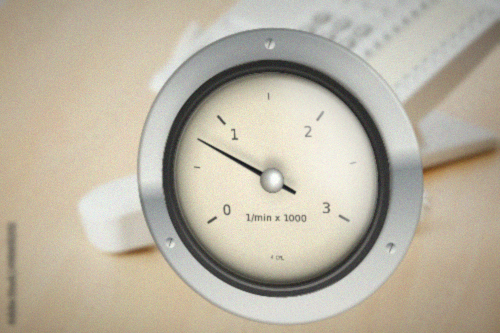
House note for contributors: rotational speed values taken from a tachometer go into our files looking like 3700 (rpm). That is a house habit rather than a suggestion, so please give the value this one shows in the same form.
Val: 750 (rpm)
